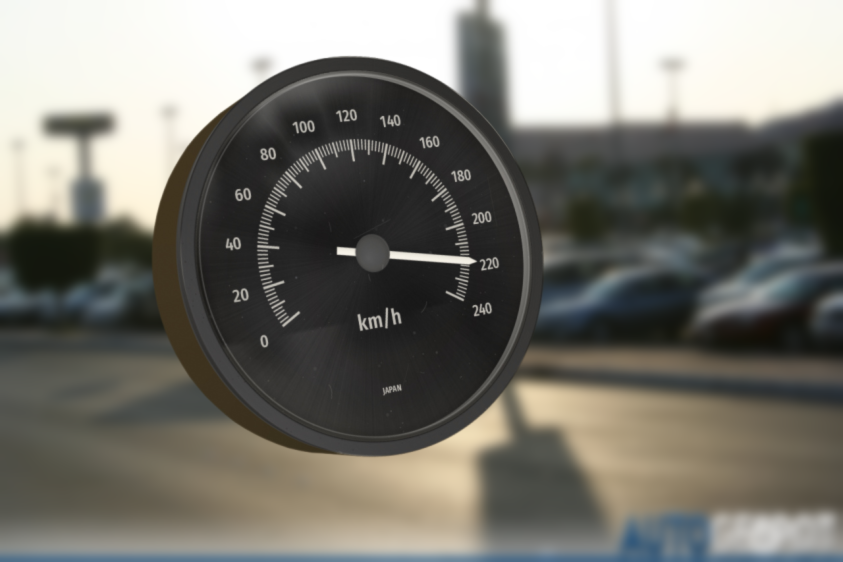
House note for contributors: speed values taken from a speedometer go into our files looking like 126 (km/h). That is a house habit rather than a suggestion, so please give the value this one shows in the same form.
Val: 220 (km/h)
